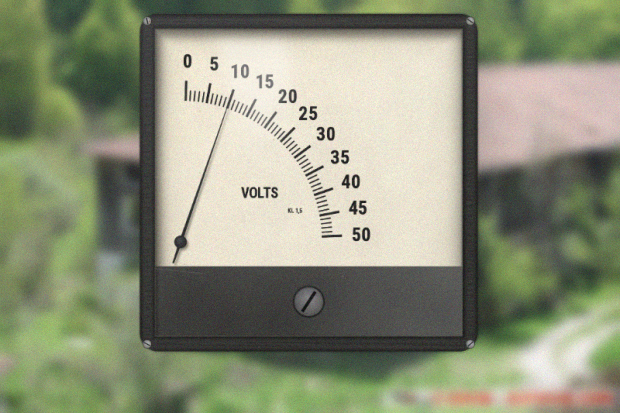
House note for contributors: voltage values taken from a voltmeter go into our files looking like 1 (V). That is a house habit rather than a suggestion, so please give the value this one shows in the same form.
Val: 10 (V)
